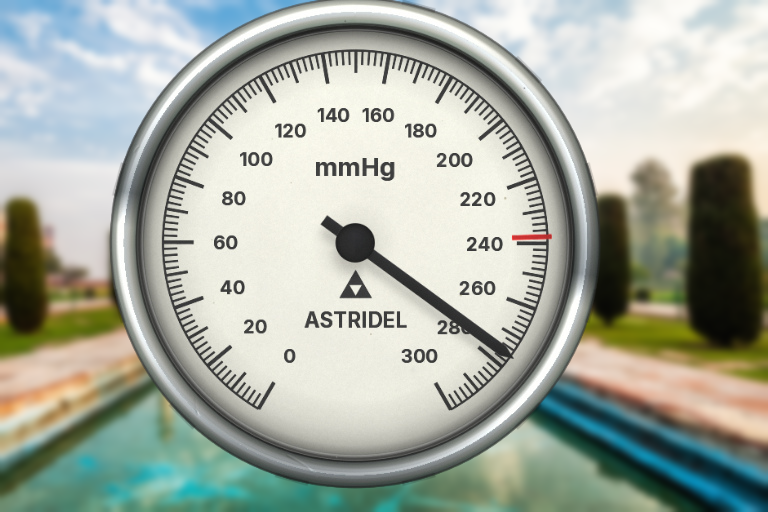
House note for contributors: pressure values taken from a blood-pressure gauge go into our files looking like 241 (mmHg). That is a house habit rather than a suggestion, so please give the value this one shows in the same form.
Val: 276 (mmHg)
